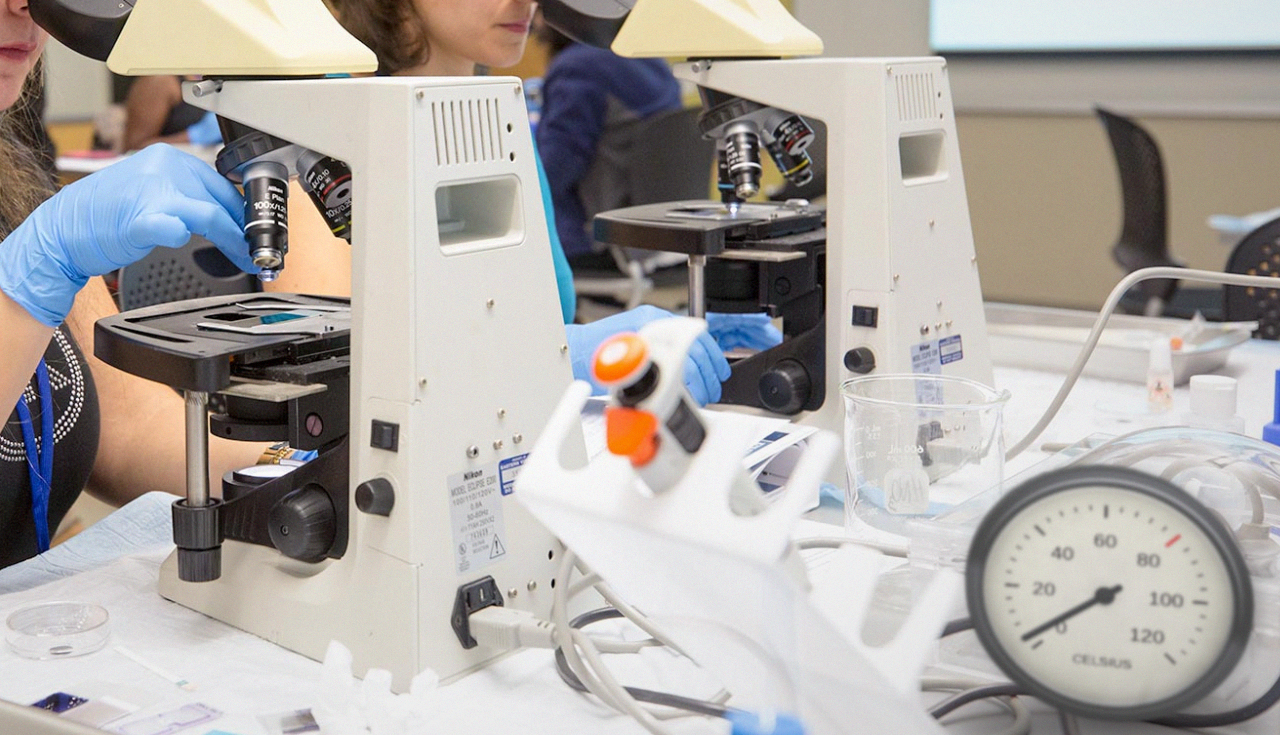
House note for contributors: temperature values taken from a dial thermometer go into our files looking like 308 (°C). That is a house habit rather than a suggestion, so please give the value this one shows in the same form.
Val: 4 (°C)
